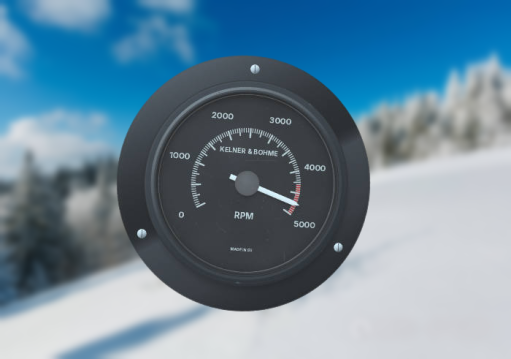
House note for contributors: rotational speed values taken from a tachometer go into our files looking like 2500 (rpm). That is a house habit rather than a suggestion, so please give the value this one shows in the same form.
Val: 4750 (rpm)
